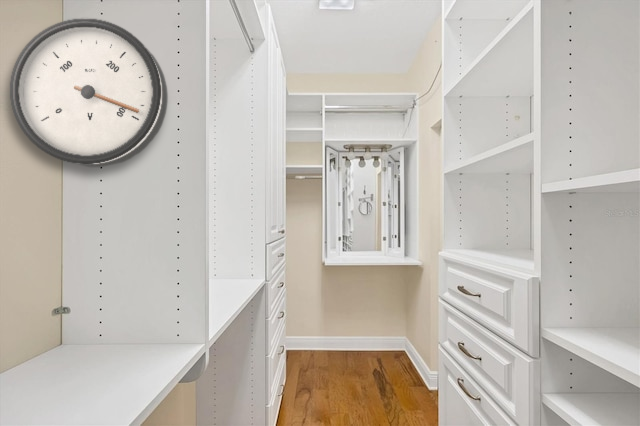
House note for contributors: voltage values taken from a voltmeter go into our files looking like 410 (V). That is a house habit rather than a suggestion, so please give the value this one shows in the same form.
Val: 290 (V)
